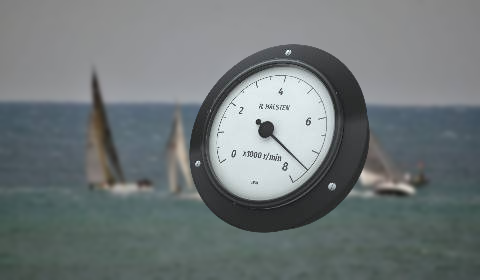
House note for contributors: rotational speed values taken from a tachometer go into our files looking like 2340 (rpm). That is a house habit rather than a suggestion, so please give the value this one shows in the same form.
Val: 7500 (rpm)
